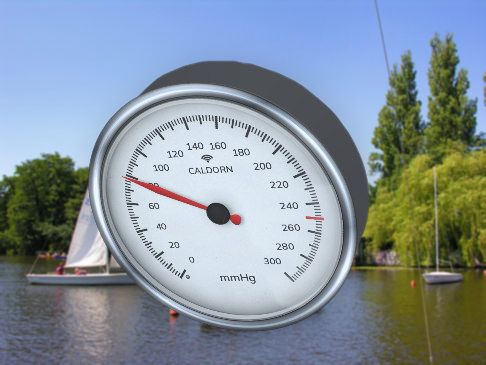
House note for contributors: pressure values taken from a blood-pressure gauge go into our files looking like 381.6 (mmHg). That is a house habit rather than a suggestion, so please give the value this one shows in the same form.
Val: 80 (mmHg)
